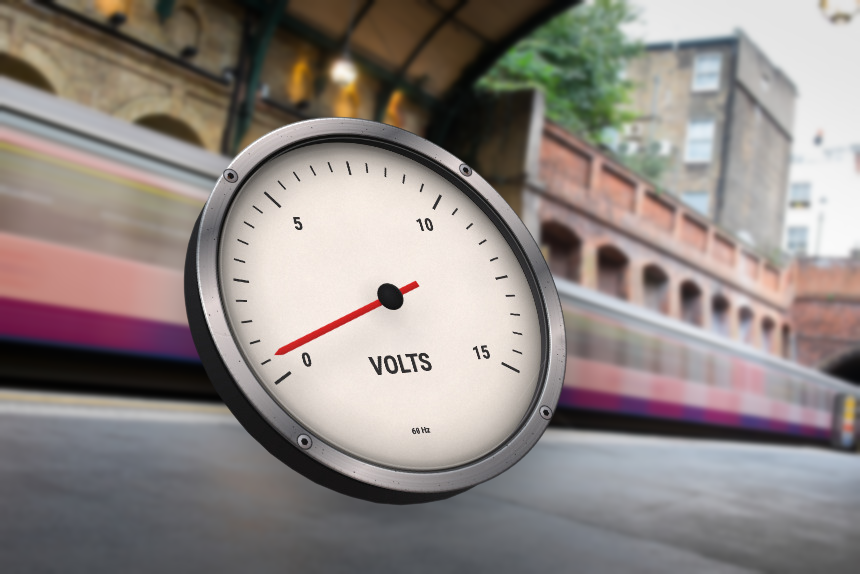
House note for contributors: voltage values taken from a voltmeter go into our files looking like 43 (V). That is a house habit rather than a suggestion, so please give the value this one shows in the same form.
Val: 0.5 (V)
